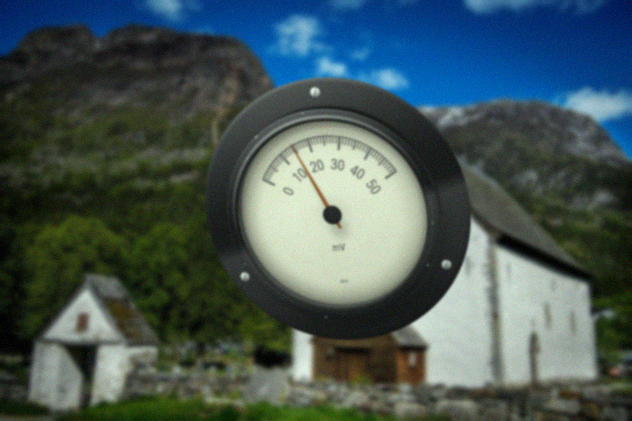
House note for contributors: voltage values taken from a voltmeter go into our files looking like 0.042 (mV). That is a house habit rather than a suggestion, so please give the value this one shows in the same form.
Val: 15 (mV)
